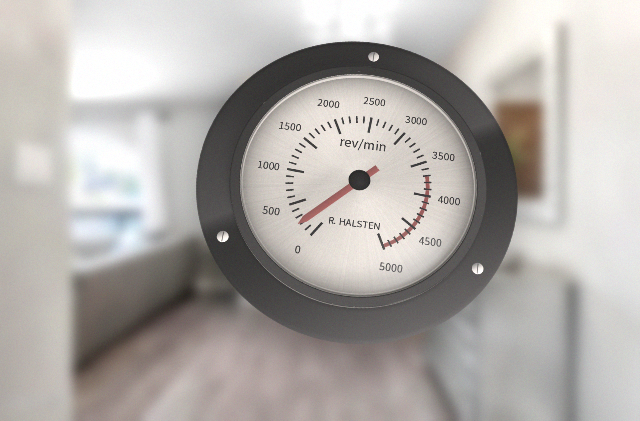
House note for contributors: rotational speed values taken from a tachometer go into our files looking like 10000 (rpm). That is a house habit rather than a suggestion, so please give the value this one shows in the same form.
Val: 200 (rpm)
